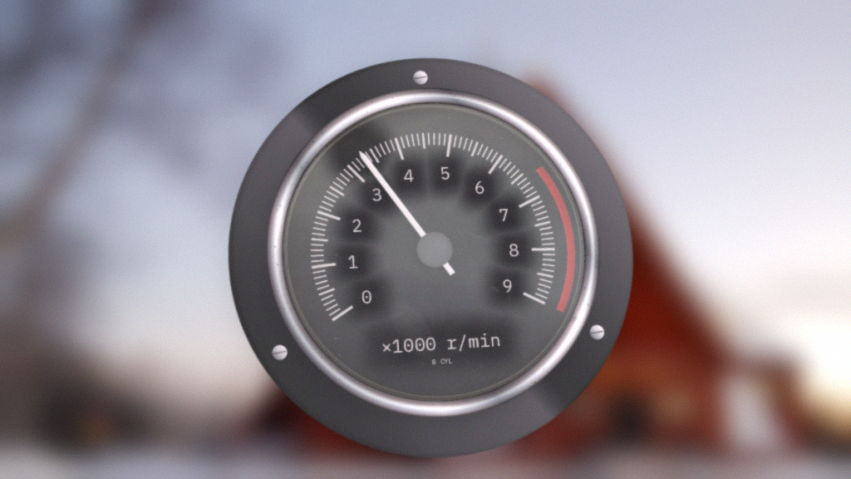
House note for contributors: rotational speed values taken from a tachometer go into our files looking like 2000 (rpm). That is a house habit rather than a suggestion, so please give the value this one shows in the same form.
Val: 3300 (rpm)
